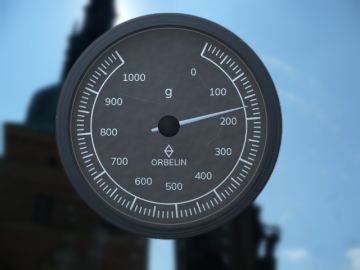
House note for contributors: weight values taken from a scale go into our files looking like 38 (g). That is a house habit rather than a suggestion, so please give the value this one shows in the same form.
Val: 170 (g)
